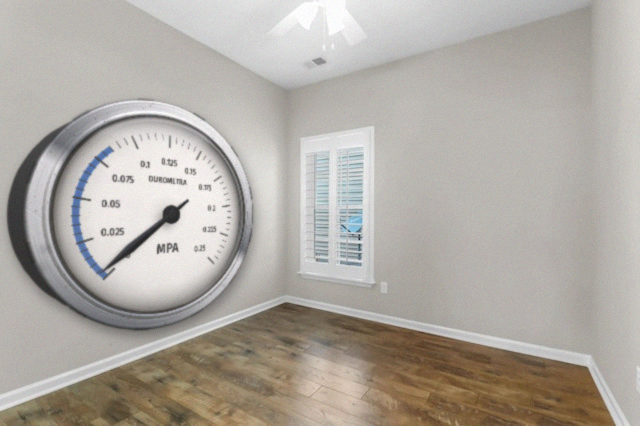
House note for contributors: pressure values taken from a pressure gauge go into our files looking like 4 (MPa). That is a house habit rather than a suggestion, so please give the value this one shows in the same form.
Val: 0.005 (MPa)
